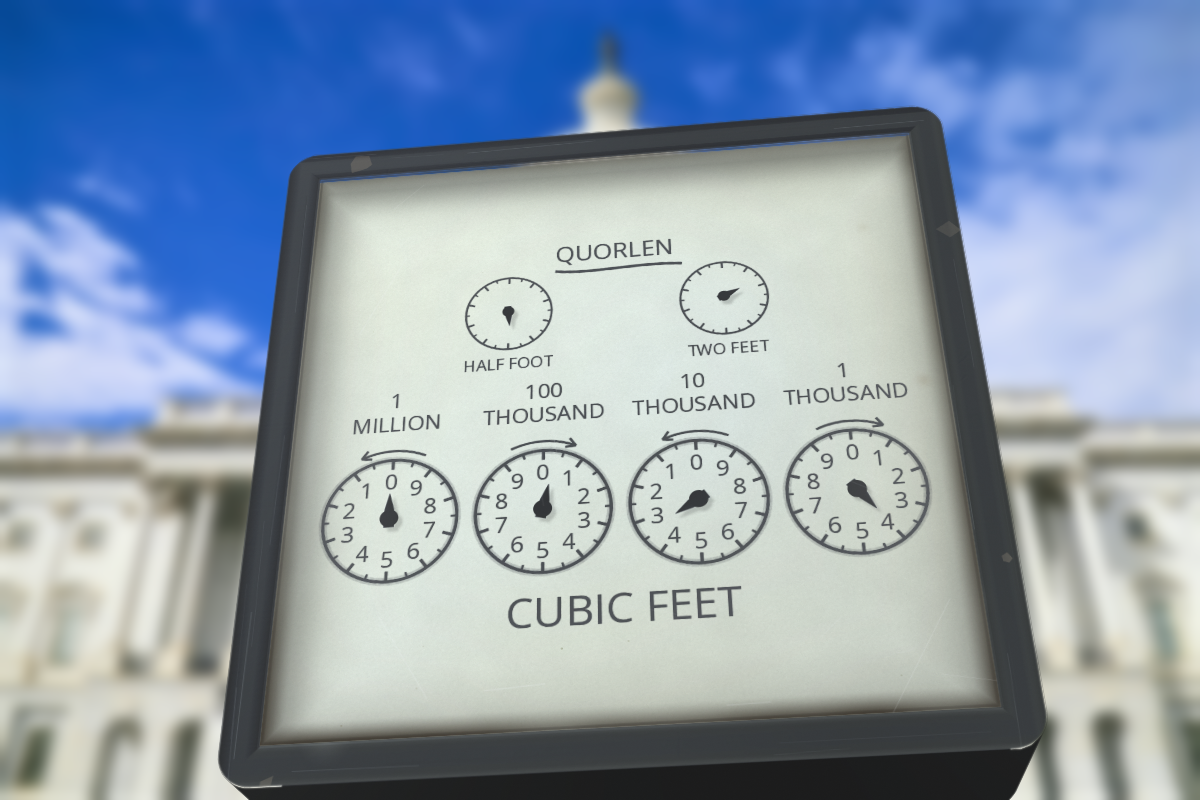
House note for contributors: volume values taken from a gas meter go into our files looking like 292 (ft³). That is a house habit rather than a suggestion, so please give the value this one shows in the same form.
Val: 3400 (ft³)
